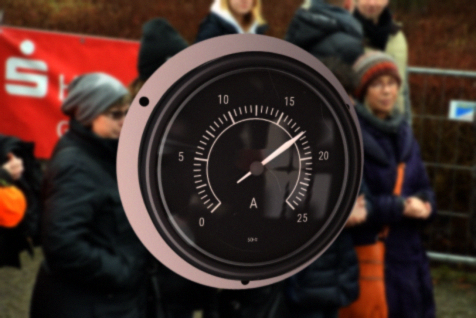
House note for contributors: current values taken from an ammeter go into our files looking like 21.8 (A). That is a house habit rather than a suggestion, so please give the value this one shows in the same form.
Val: 17.5 (A)
